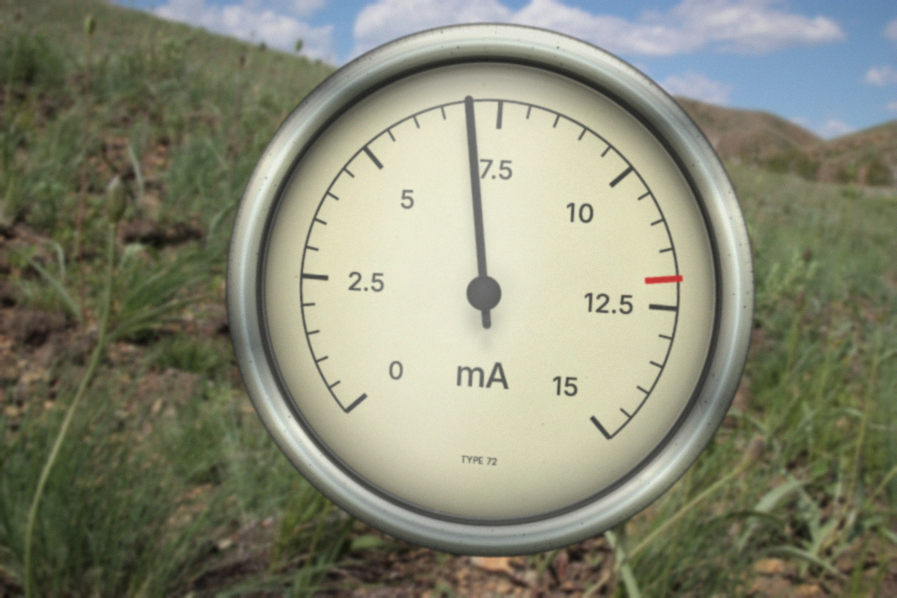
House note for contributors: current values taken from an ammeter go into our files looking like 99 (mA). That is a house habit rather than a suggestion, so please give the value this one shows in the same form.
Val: 7 (mA)
